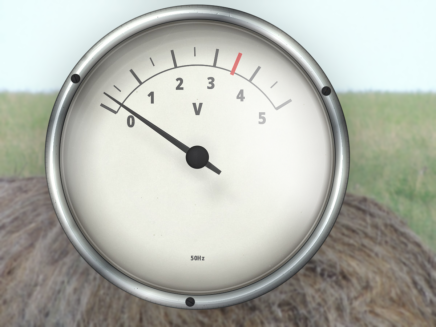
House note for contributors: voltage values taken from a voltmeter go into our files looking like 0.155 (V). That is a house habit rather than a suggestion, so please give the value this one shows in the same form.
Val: 0.25 (V)
